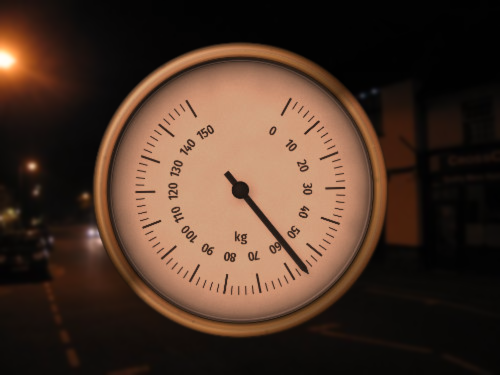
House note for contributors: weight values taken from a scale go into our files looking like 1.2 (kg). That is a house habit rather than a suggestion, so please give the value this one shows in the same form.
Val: 56 (kg)
